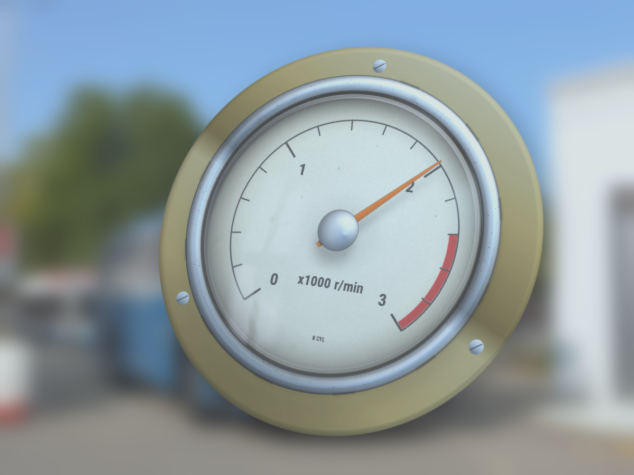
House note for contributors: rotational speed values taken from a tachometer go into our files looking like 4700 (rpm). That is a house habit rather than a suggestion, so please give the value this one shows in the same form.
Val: 2000 (rpm)
